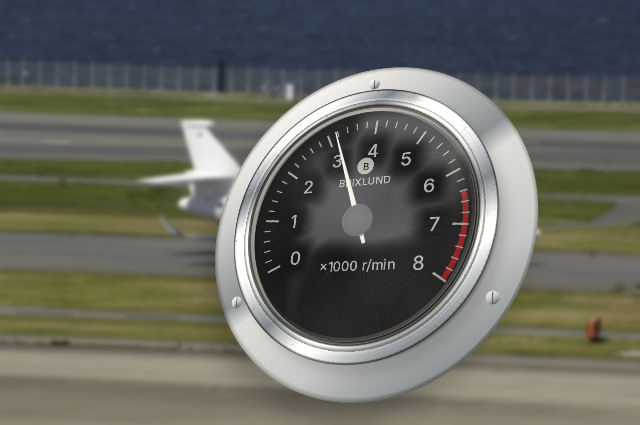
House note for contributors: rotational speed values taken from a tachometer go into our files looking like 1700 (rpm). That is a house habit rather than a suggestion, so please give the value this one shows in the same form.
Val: 3200 (rpm)
